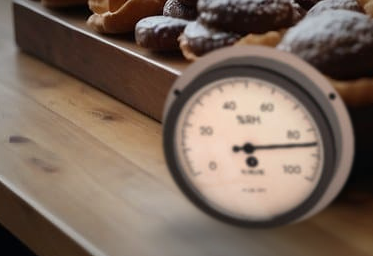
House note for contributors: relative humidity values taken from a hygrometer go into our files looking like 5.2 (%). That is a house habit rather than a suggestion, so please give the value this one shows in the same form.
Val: 85 (%)
